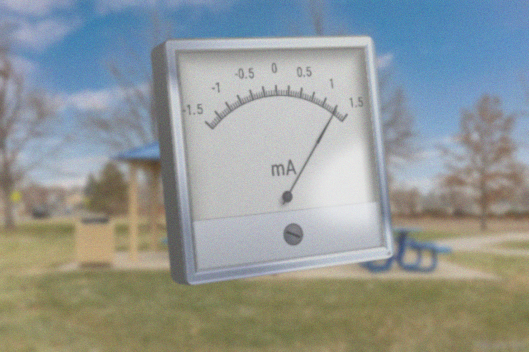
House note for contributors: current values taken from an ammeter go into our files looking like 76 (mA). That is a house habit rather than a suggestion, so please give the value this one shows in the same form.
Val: 1.25 (mA)
